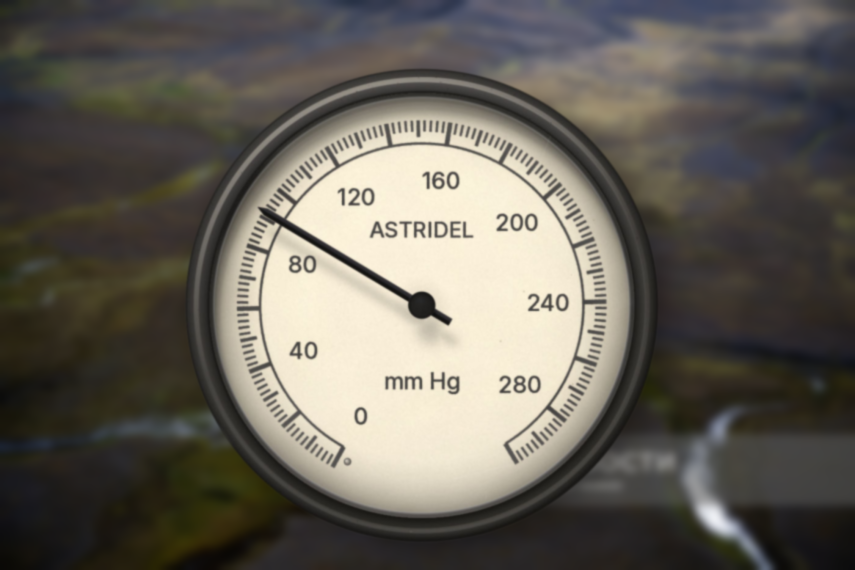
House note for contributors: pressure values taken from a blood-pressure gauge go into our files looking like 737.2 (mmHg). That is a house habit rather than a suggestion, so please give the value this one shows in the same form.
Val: 92 (mmHg)
